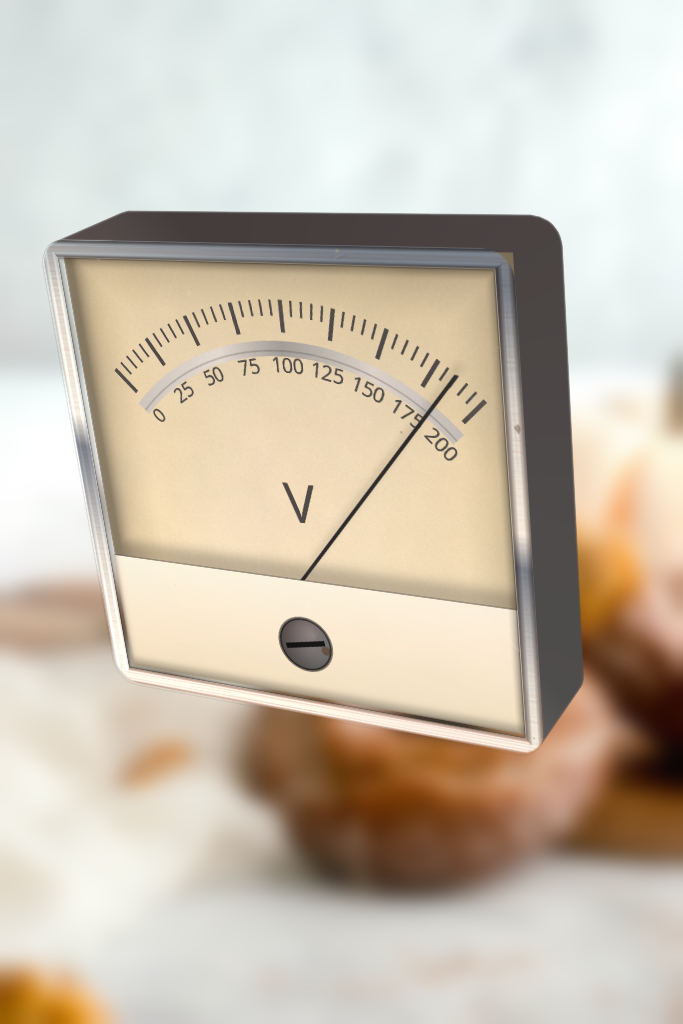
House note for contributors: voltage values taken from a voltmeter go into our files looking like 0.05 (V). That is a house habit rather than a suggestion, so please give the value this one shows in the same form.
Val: 185 (V)
